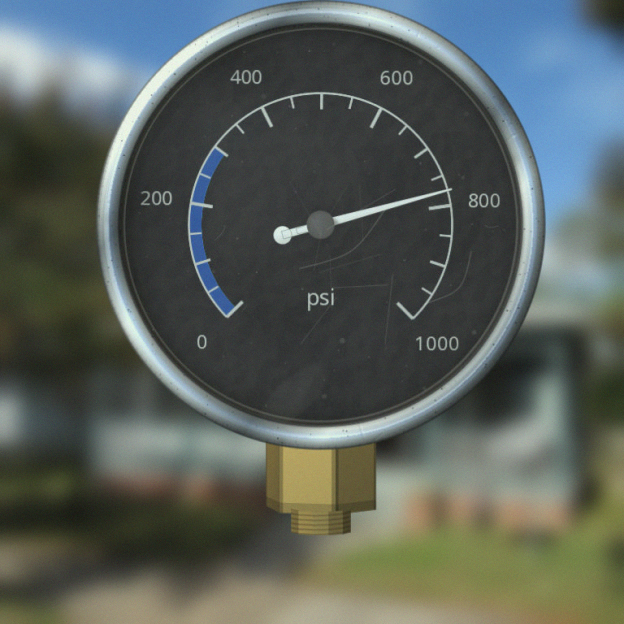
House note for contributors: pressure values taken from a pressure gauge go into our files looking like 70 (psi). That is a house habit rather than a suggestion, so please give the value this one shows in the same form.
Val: 775 (psi)
